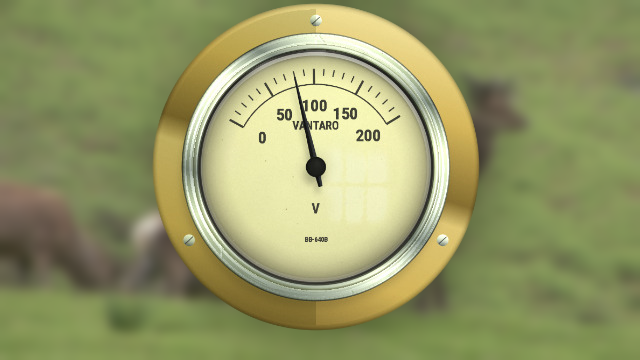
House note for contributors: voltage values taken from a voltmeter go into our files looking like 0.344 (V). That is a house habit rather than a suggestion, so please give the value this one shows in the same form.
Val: 80 (V)
